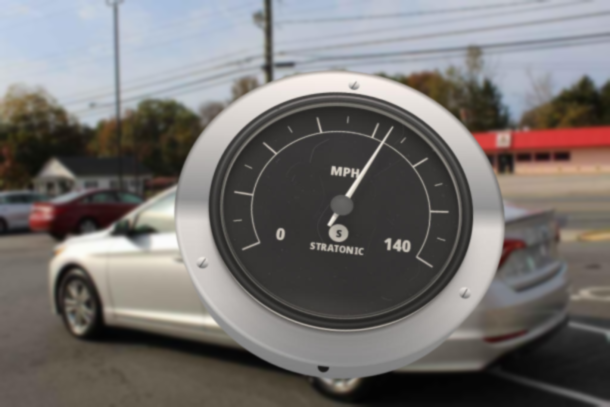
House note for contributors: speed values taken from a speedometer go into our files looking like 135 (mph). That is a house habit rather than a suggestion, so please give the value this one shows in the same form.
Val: 85 (mph)
